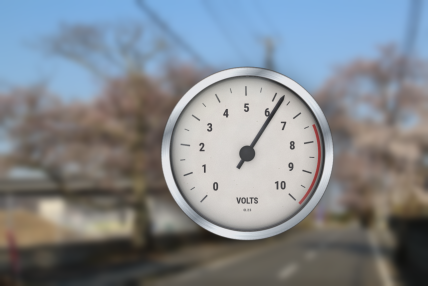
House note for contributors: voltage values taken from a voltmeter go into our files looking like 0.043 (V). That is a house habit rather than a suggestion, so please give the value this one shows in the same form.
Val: 6.25 (V)
